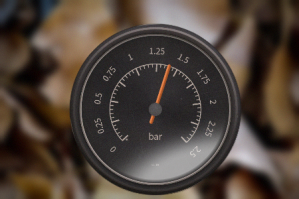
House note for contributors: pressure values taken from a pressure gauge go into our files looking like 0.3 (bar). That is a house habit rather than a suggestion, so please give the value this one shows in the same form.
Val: 1.4 (bar)
